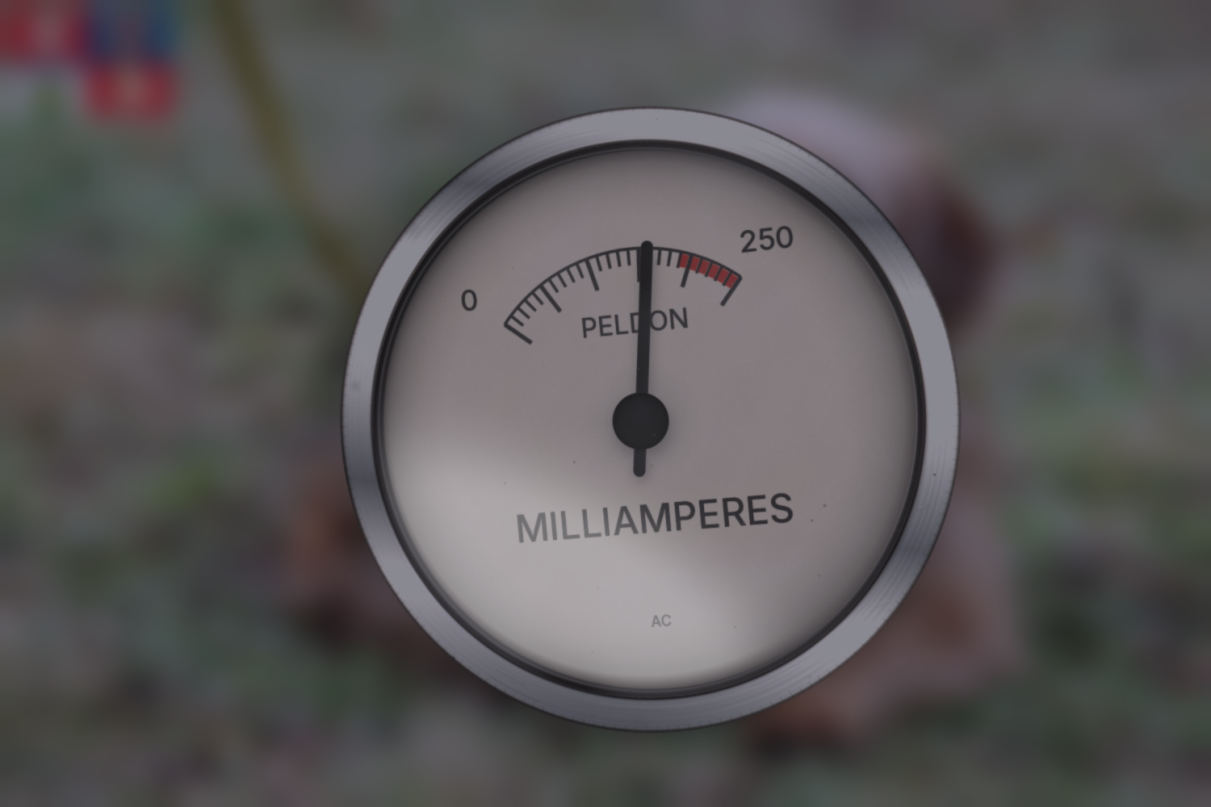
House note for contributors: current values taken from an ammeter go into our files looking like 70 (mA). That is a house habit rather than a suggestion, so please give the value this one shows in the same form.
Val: 160 (mA)
